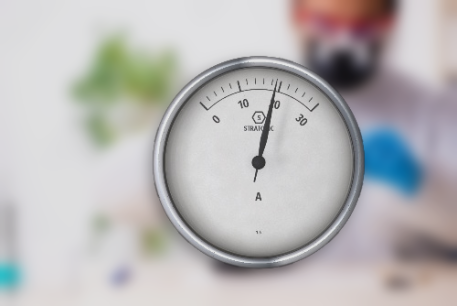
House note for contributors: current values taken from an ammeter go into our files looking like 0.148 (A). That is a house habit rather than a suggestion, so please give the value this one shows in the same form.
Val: 19 (A)
